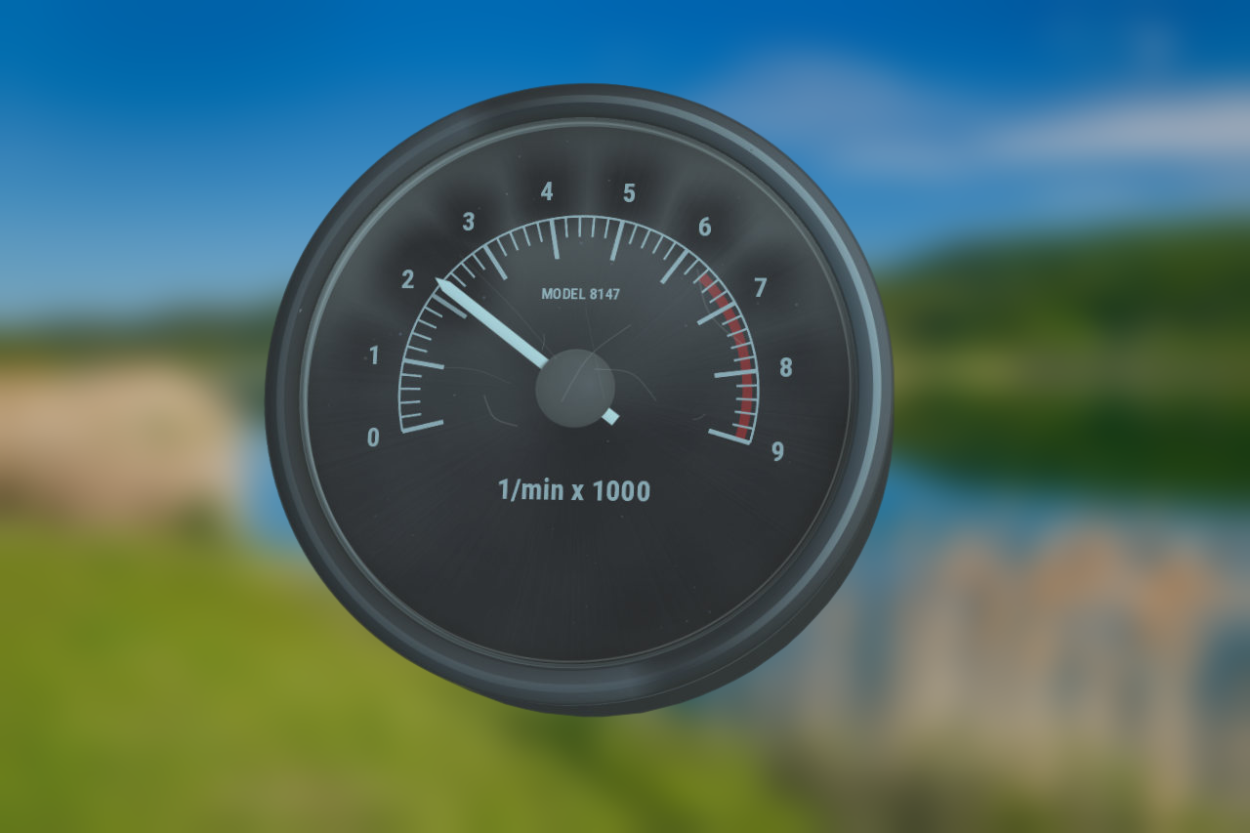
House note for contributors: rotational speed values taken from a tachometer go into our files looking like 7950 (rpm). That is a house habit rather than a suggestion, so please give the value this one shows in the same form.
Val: 2200 (rpm)
